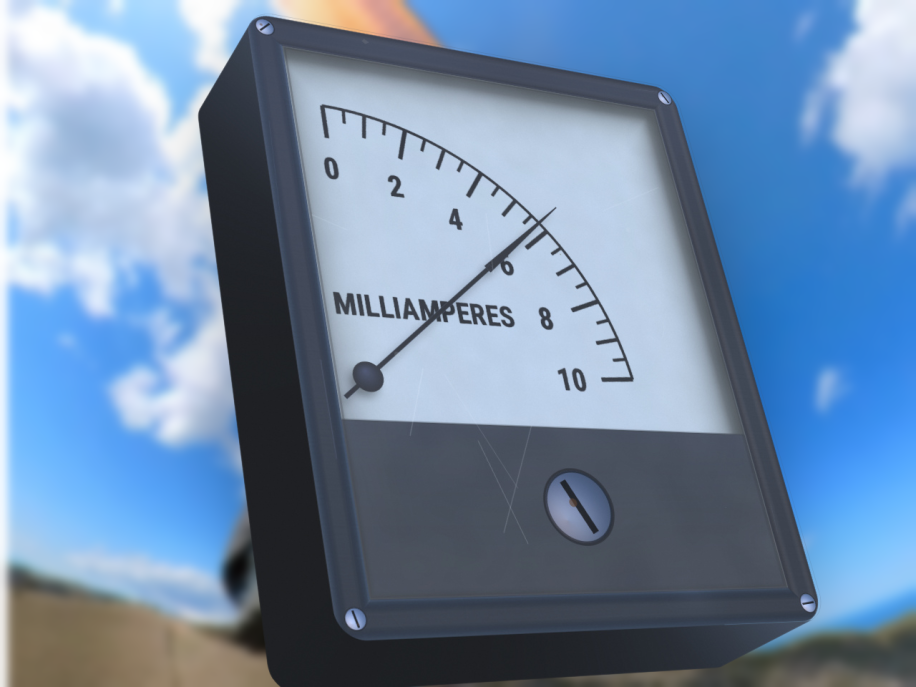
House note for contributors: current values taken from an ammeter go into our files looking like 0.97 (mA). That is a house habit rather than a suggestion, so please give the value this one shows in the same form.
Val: 5.75 (mA)
